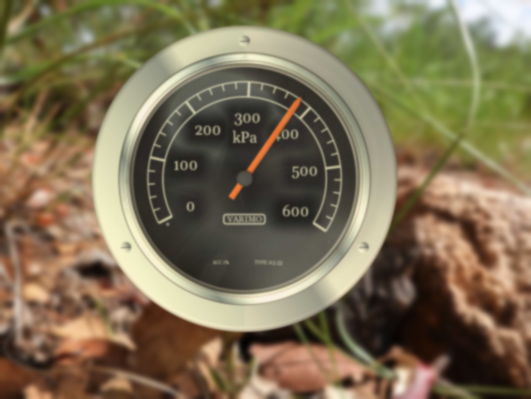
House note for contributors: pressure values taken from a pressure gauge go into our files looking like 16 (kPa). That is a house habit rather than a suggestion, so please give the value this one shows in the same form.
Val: 380 (kPa)
